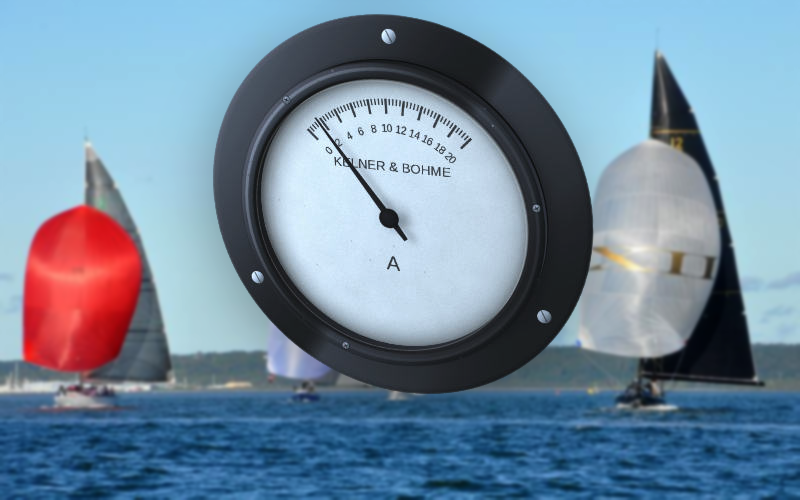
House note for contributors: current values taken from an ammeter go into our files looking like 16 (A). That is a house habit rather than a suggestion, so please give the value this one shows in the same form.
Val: 2 (A)
